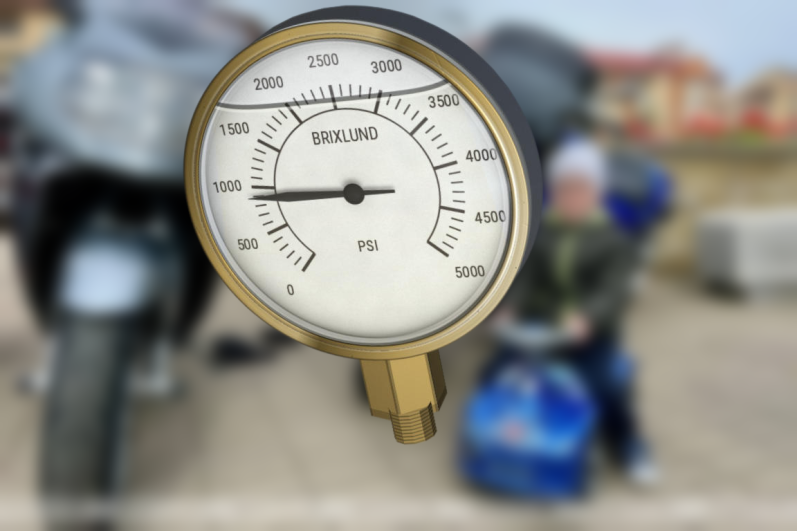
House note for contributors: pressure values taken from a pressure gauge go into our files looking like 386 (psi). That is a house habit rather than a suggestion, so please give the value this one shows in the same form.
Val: 900 (psi)
